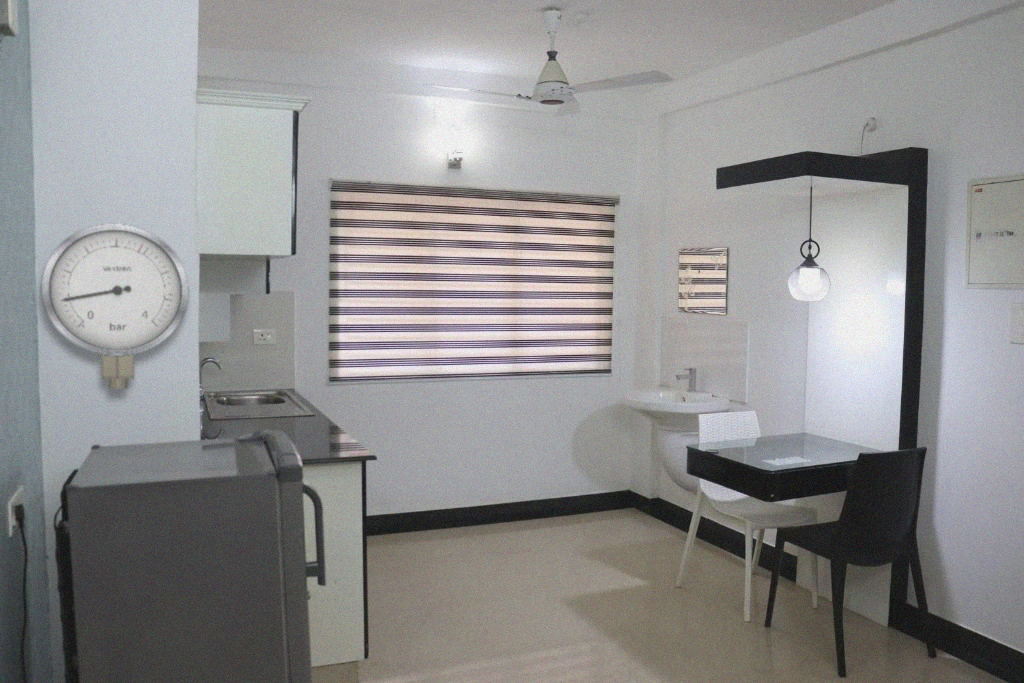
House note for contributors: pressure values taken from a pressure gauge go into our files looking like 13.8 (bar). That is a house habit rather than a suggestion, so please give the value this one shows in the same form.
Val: 0.5 (bar)
